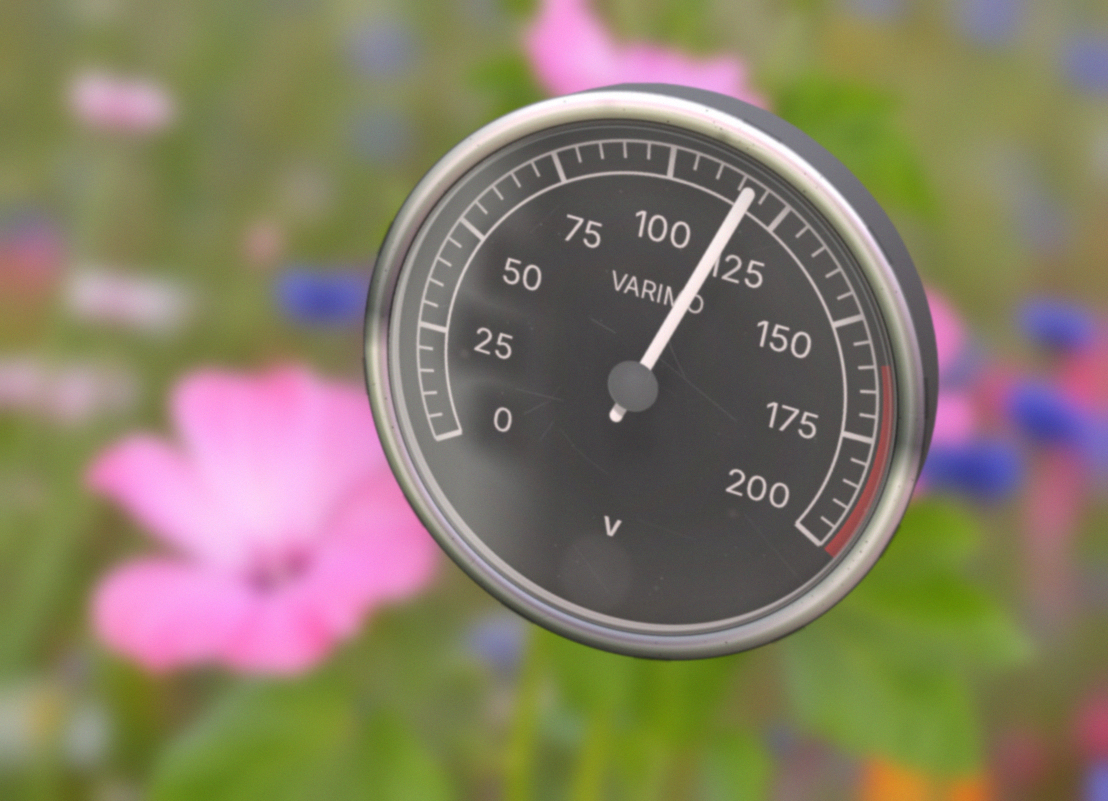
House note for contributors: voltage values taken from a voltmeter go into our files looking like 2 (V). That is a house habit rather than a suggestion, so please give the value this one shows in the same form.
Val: 117.5 (V)
